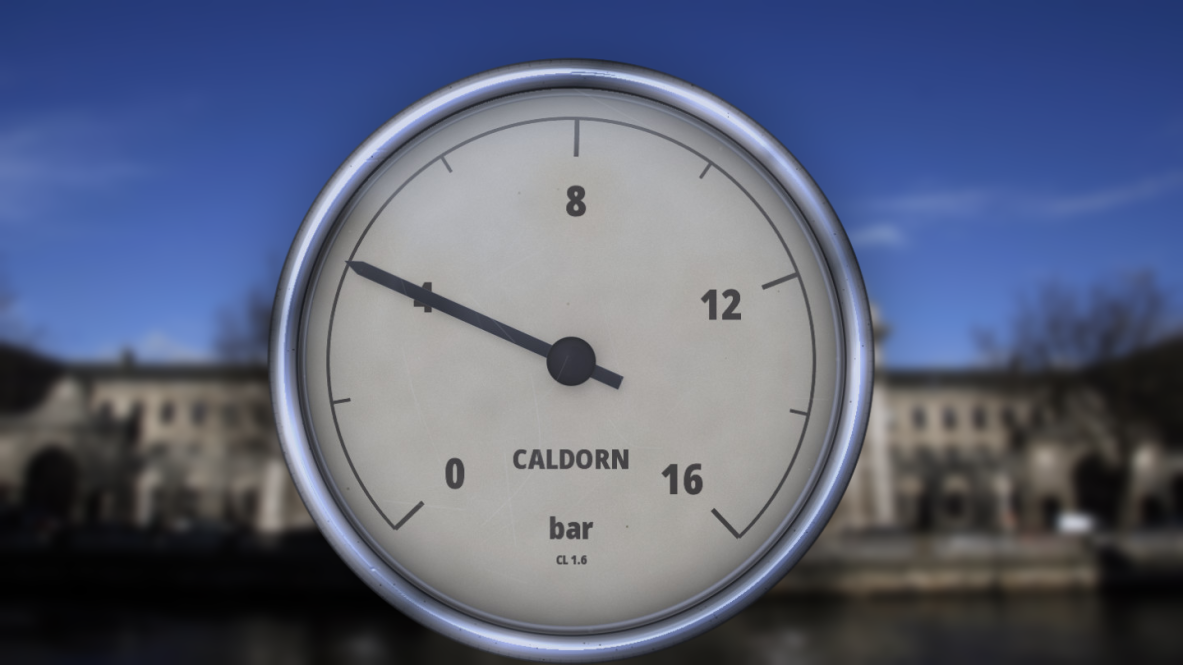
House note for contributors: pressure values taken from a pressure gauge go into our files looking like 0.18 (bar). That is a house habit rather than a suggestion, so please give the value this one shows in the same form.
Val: 4 (bar)
